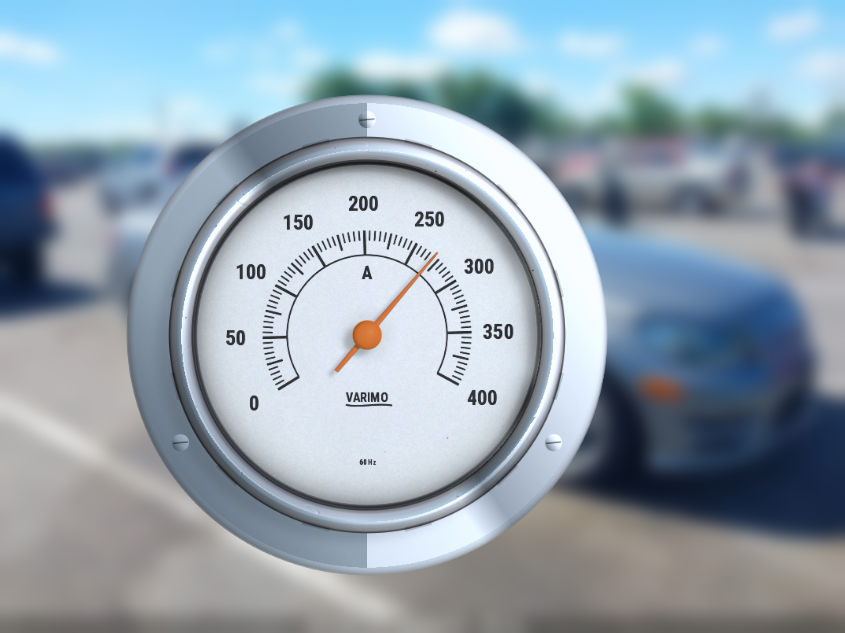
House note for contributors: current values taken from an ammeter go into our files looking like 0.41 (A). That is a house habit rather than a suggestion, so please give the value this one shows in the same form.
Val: 270 (A)
